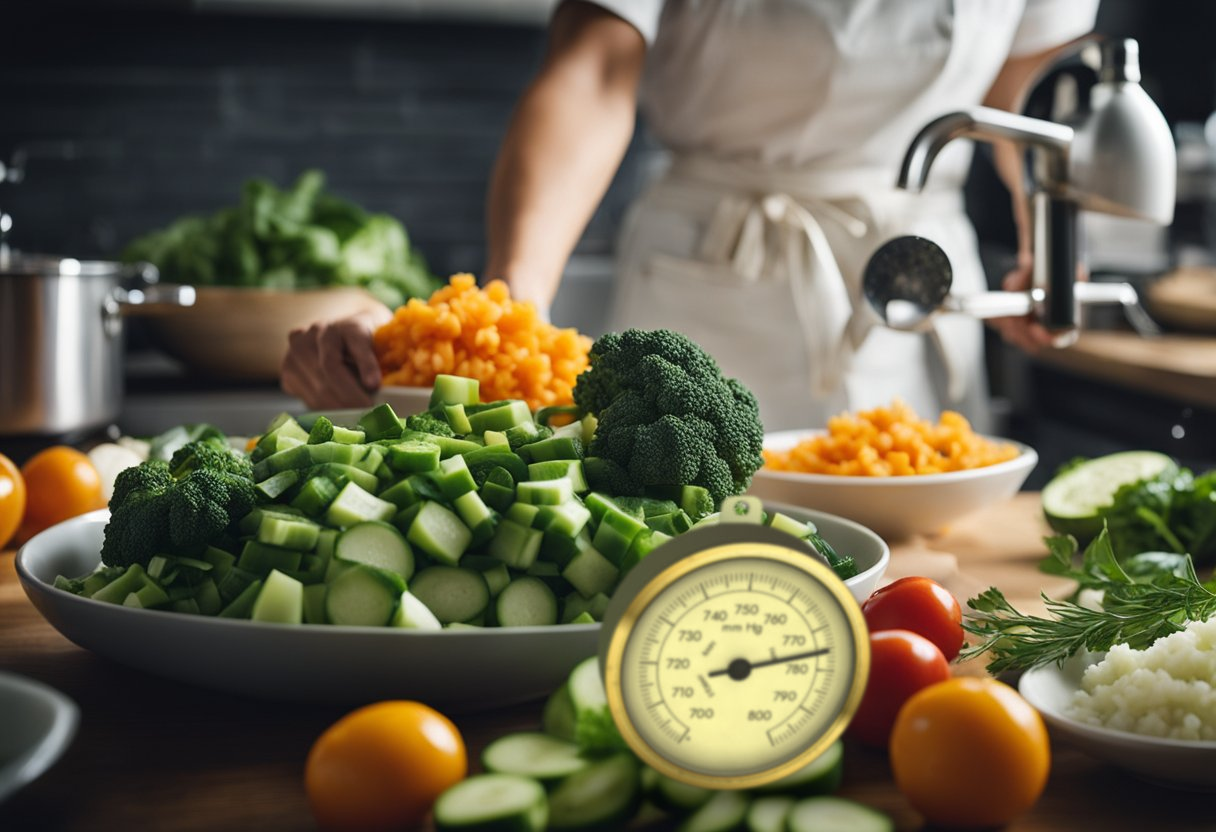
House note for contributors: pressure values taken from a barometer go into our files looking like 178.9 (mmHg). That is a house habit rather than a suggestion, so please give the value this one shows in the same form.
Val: 775 (mmHg)
